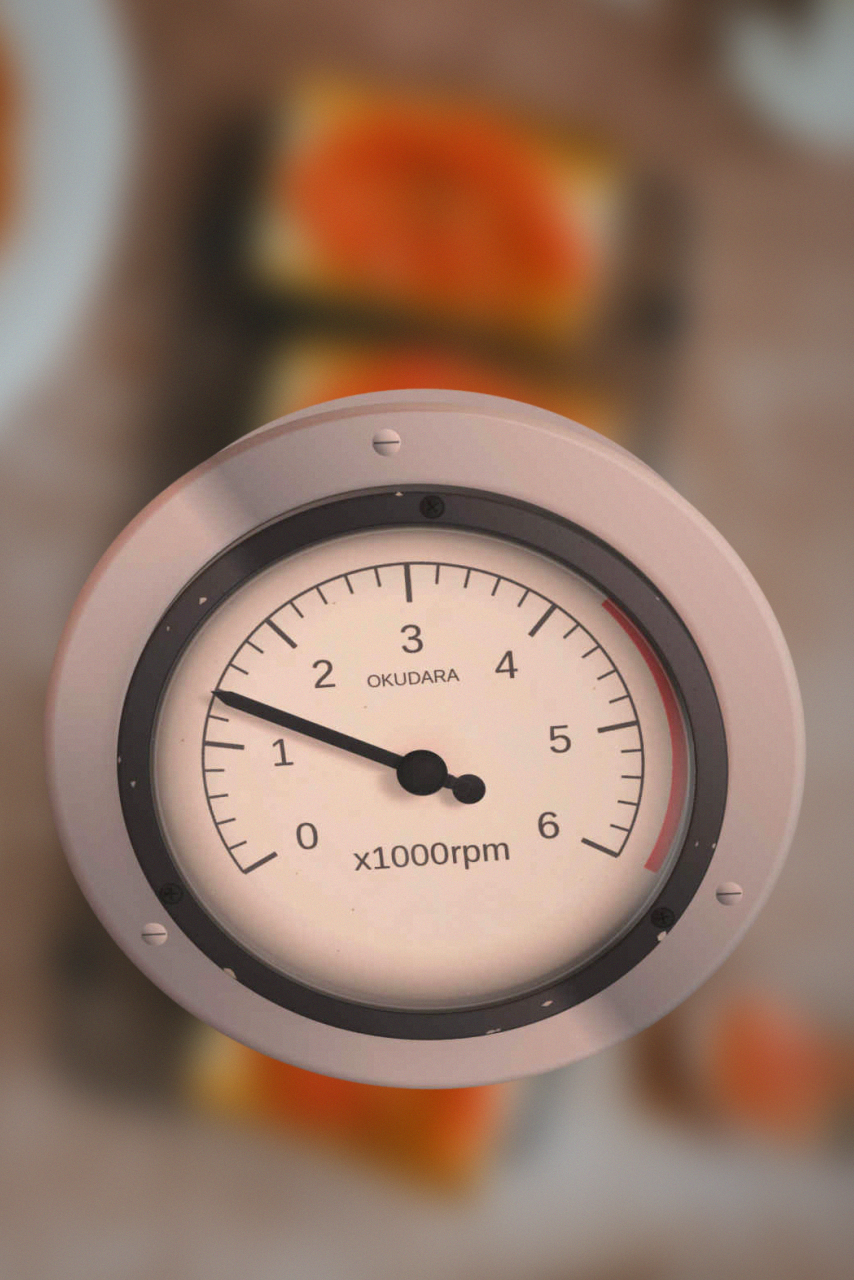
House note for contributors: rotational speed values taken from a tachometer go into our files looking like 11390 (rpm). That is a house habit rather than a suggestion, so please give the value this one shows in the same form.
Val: 1400 (rpm)
